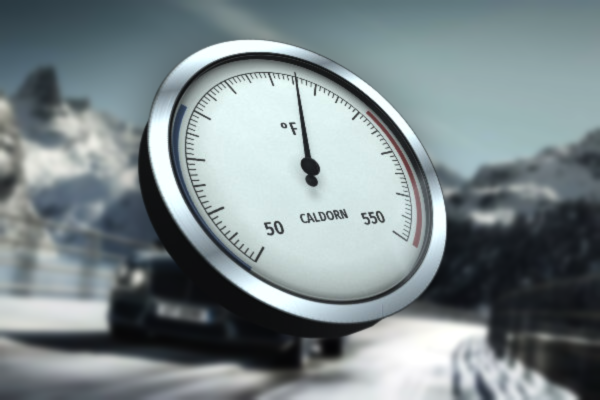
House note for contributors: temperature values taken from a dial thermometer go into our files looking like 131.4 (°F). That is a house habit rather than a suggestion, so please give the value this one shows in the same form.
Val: 325 (°F)
